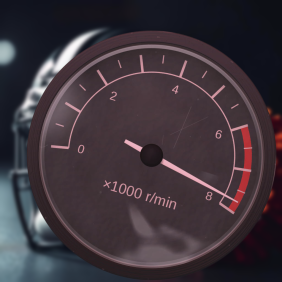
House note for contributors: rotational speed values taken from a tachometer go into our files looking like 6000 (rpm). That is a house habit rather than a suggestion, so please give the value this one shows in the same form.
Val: 7750 (rpm)
